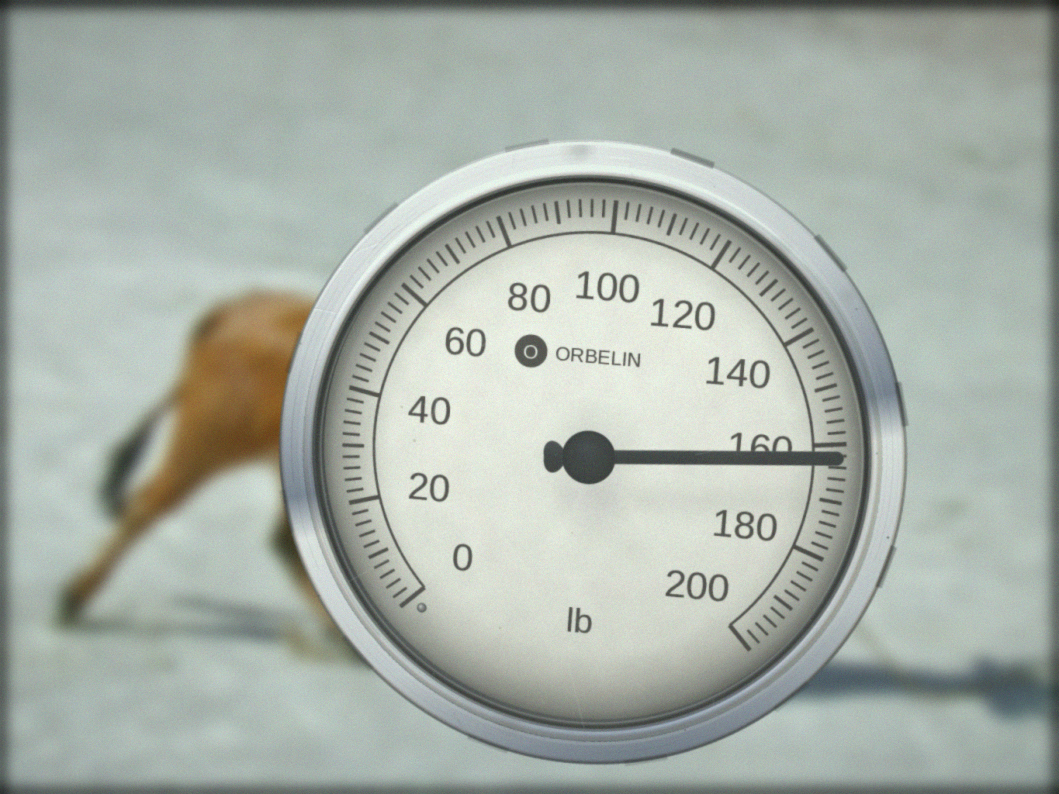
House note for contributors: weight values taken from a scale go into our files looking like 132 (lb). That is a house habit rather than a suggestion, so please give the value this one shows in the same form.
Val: 162 (lb)
